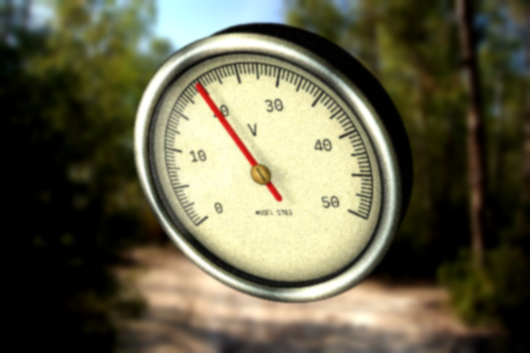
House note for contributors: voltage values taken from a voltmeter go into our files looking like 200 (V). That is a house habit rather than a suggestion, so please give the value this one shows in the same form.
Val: 20 (V)
